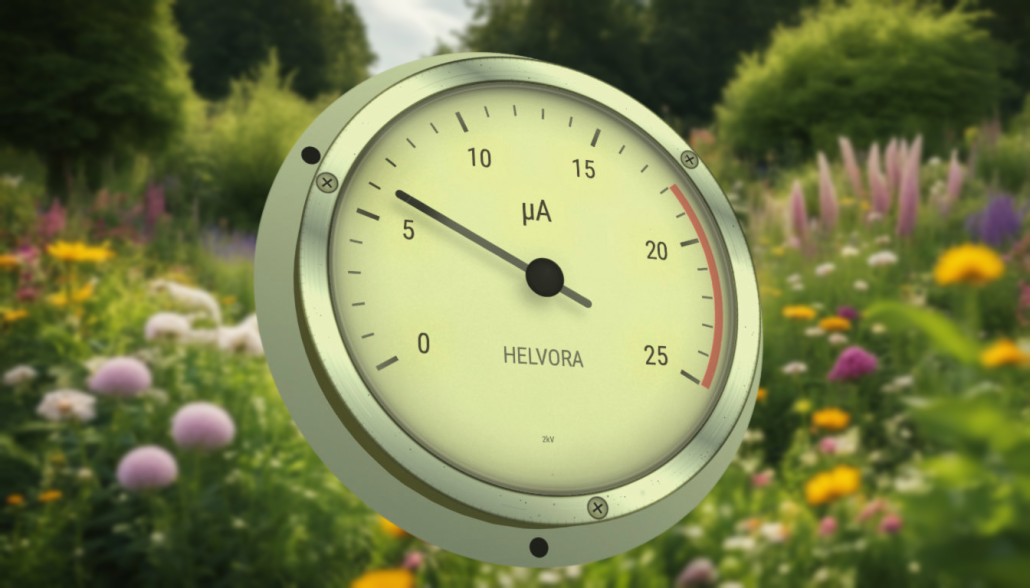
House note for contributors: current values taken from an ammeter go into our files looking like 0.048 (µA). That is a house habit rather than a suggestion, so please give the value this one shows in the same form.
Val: 6 (µA)
